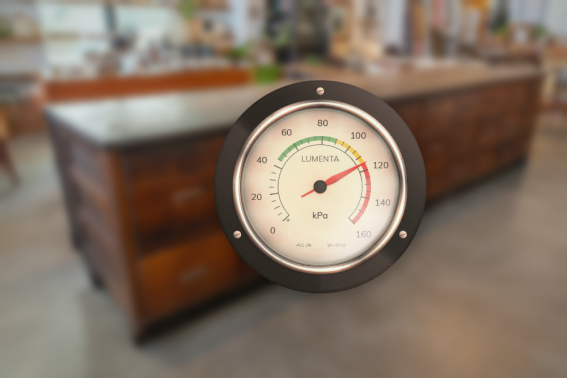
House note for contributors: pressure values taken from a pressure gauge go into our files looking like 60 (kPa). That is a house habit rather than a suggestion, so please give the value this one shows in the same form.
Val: 115 (kPa)
